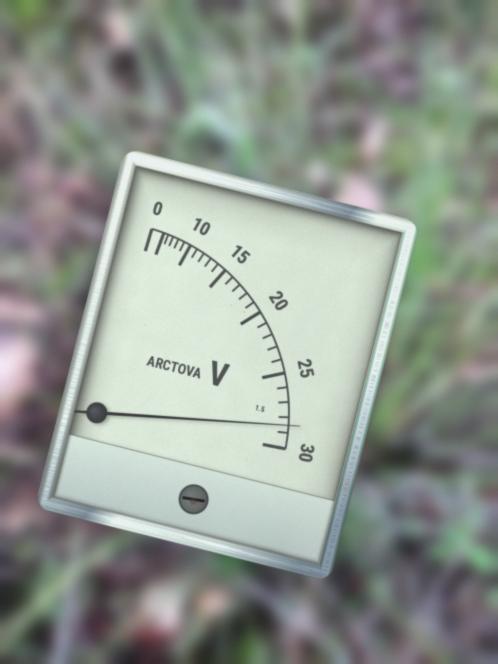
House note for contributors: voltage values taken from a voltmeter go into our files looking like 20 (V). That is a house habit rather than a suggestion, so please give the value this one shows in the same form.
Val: 28.5 (V)
